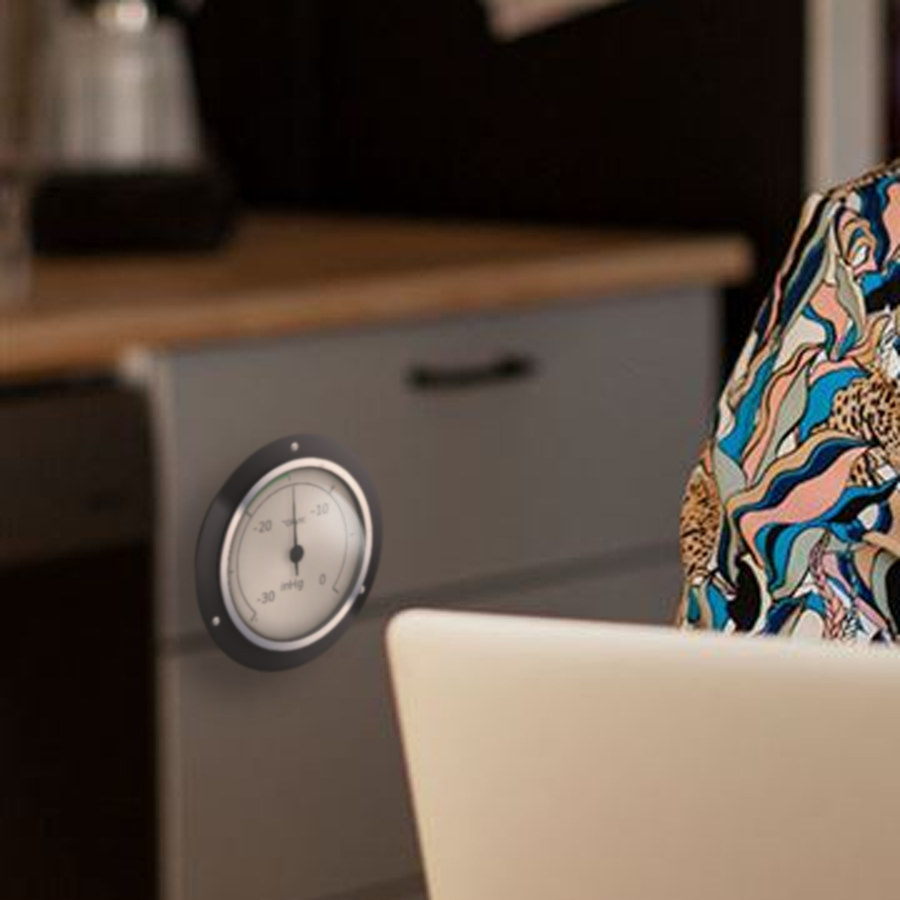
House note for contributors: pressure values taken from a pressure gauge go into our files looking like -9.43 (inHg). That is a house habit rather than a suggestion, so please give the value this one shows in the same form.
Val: -15 (inHg)
